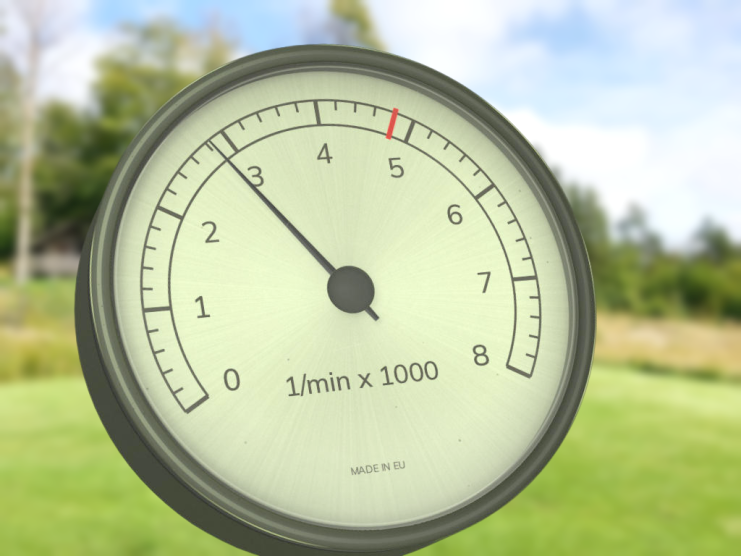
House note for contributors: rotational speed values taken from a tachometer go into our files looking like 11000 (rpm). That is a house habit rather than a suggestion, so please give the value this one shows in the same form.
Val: 2800 (rpm)
